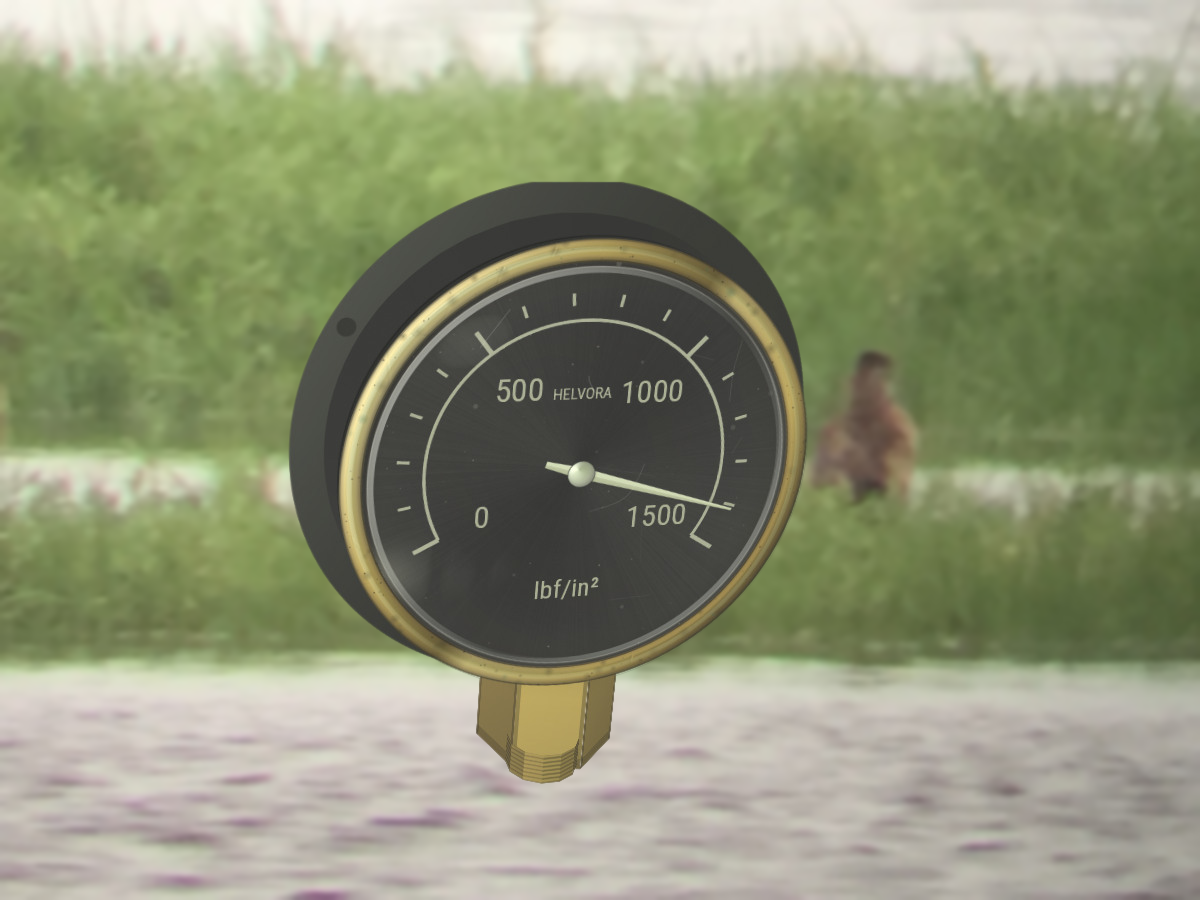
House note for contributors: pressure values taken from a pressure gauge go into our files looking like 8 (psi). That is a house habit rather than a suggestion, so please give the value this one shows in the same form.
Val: 1400 (psi)
